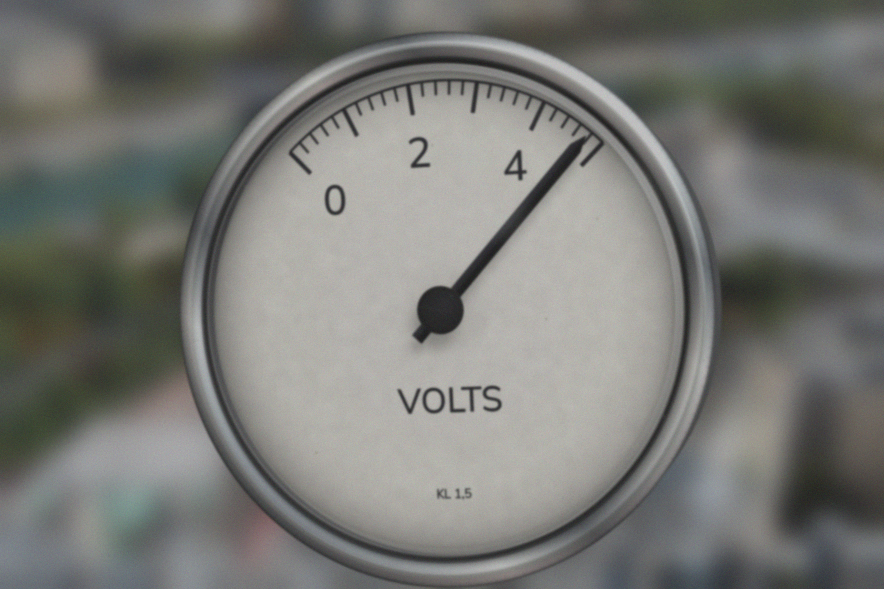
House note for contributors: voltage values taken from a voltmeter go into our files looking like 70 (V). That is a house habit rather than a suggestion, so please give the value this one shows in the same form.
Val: 4.8 (V)
